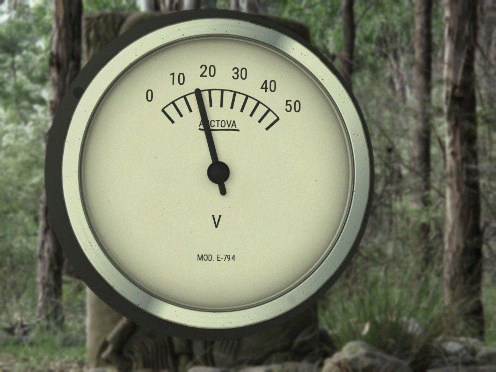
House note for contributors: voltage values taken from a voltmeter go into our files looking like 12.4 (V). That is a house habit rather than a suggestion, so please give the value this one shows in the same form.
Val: 15 (V)
